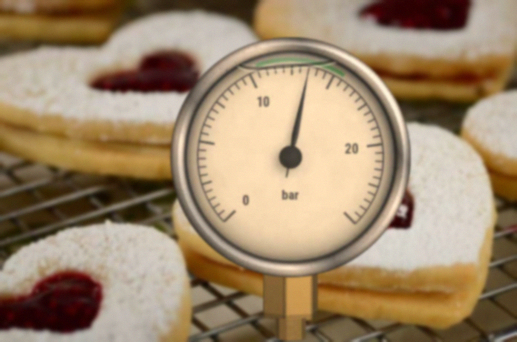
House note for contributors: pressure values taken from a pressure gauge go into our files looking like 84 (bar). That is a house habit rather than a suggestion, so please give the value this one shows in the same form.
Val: 13.5 (bar)
